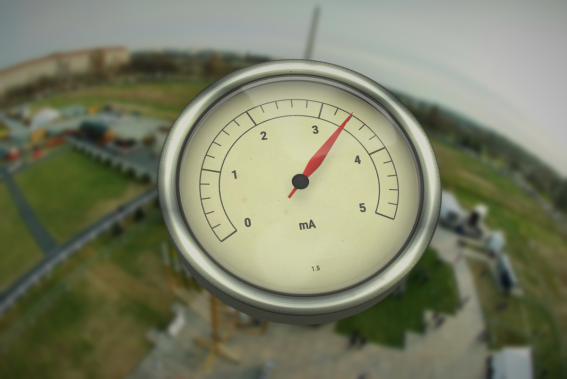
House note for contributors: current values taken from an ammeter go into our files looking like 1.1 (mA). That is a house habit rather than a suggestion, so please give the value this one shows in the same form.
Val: 3.4 (mA)
